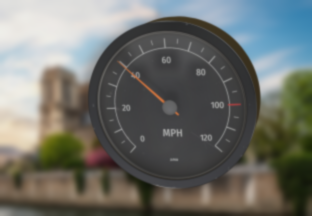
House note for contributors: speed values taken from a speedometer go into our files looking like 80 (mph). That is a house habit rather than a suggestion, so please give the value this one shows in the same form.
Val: 40 (mph)
